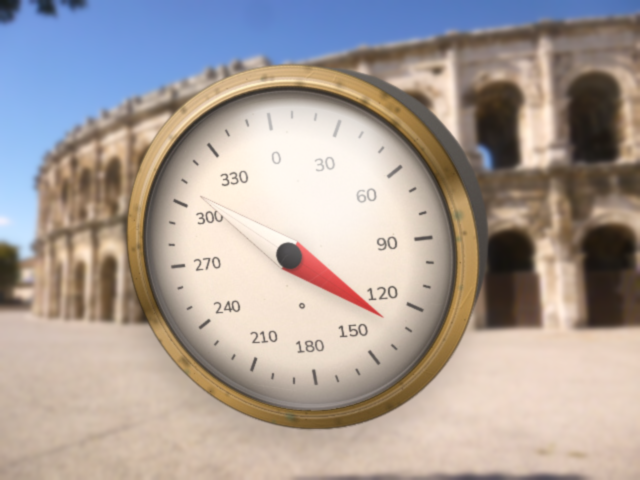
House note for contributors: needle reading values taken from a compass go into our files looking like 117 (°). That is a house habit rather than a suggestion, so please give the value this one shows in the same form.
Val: 130 (°)
